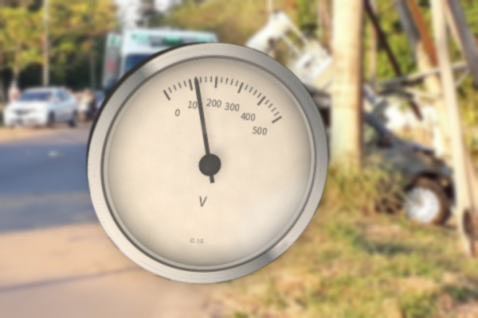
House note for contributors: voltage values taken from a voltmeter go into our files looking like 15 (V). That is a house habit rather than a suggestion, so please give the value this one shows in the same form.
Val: 120 (V)
